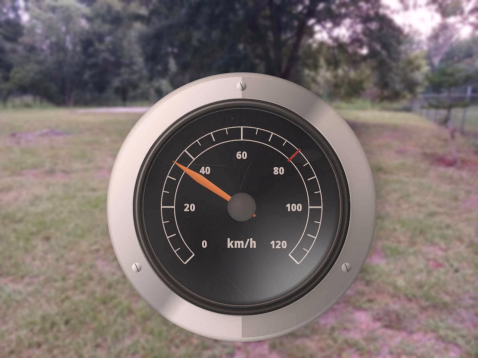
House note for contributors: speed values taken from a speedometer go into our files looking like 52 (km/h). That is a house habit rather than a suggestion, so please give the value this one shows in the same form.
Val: 35 (km/h)
